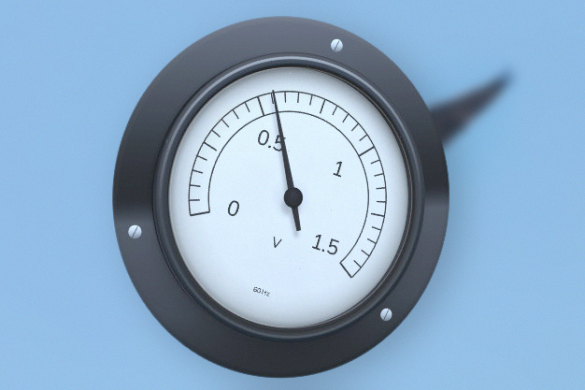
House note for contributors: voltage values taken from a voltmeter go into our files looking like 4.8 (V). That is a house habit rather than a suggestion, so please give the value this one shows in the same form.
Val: 0.55 (V)
